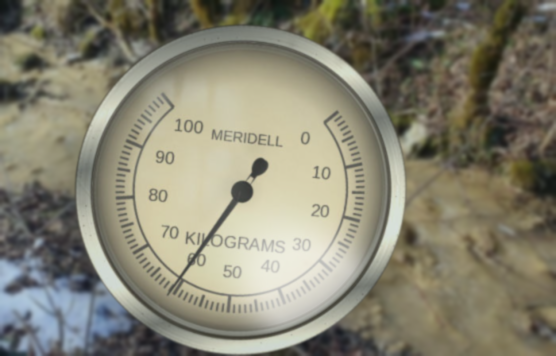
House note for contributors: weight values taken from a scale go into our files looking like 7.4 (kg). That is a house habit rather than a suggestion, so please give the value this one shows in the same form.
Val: 61 (kg)
